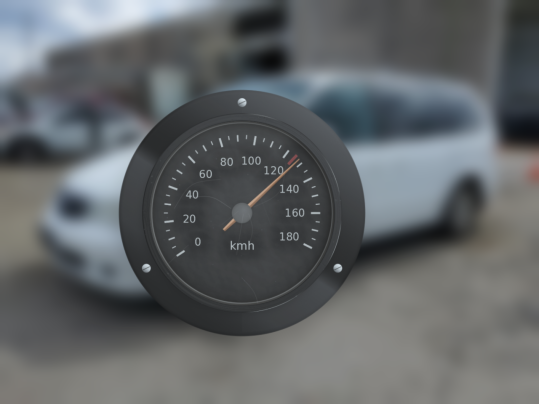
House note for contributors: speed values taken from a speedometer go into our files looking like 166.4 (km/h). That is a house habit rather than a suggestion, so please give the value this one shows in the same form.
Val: 127.5 (km/h)
